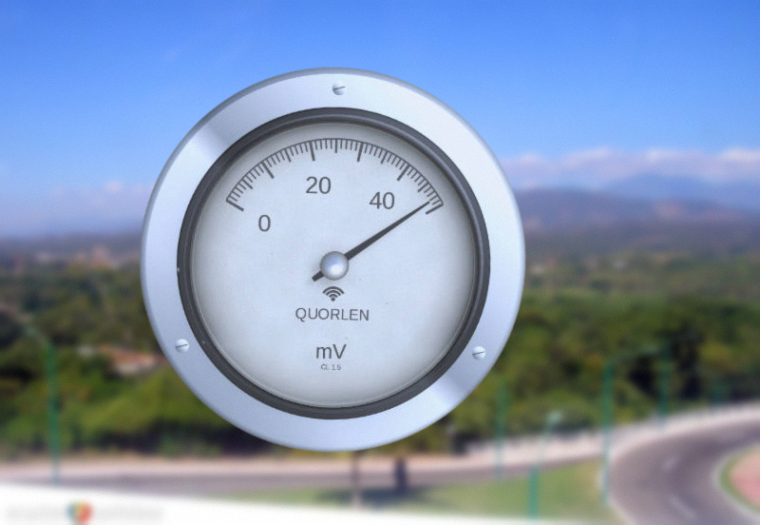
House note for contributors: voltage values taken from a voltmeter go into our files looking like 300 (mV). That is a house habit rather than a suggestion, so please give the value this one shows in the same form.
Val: 48 (mV)
